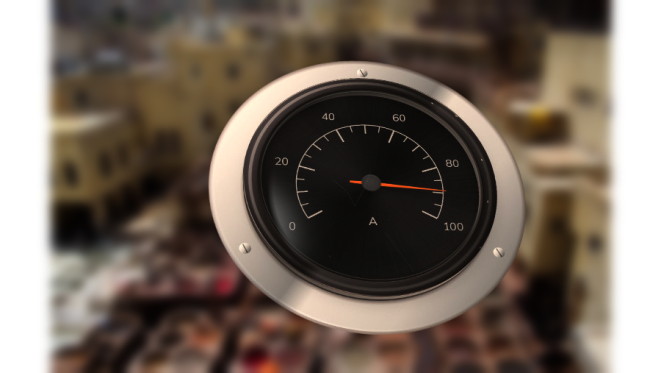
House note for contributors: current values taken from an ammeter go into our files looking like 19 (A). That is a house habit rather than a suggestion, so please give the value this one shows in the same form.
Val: 90 (A)
